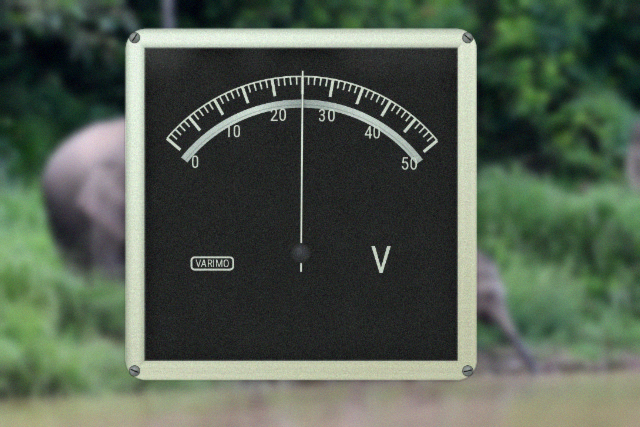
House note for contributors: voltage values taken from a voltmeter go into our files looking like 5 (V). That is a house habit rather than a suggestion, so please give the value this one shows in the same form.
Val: 25 (V)
